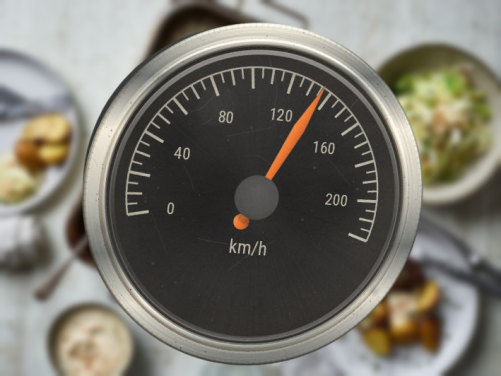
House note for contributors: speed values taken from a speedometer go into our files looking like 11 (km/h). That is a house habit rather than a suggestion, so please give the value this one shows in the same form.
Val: 135 (km/h)
